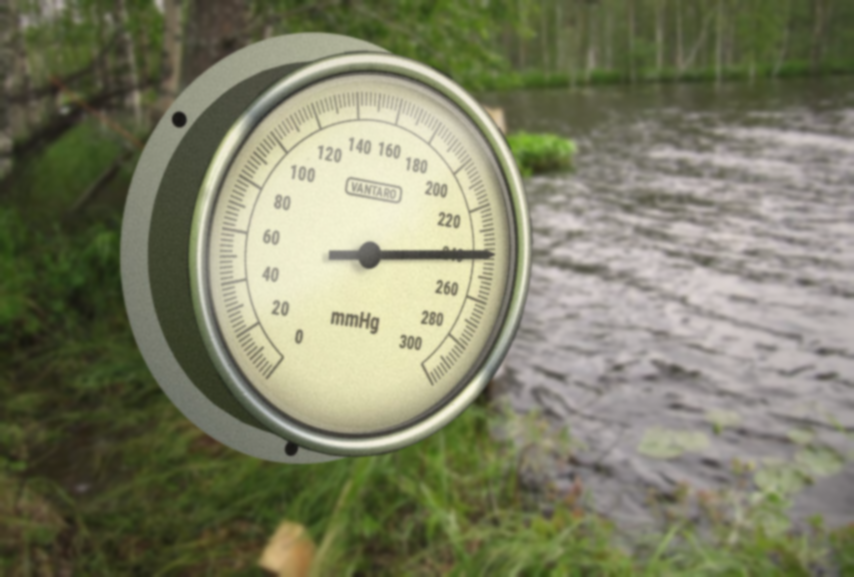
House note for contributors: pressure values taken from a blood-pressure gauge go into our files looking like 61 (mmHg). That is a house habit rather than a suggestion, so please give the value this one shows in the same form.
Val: 240 (mmHg)
